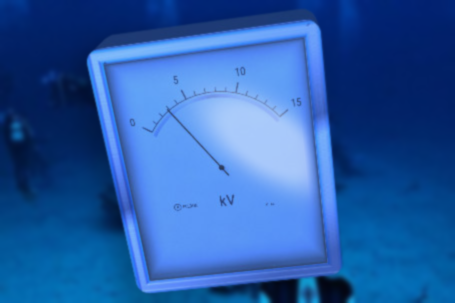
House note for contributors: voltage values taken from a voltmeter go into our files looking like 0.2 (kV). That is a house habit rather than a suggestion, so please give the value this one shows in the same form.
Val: 3 (kV)
